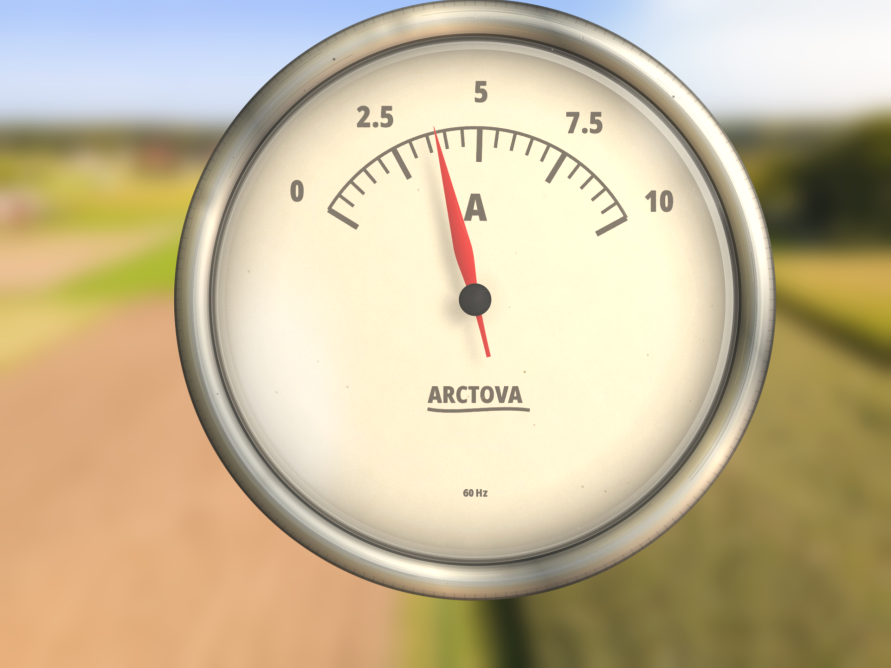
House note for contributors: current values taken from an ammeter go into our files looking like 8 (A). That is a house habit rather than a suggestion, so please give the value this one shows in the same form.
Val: 3.75 (A)
